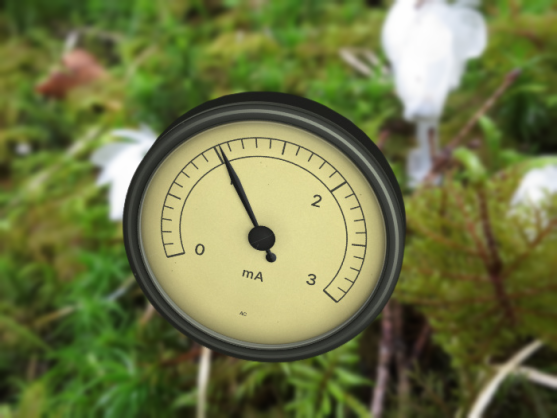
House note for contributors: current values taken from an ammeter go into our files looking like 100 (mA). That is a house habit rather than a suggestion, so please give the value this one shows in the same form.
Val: 1.05 (mA)
